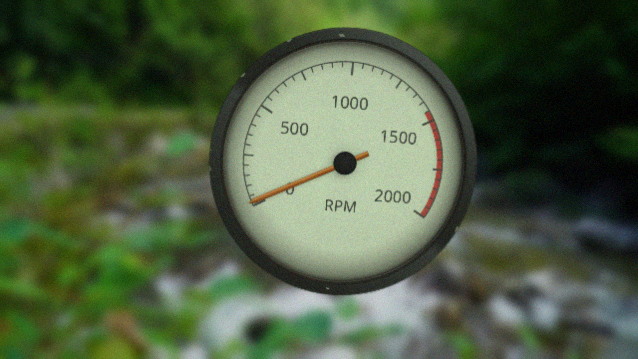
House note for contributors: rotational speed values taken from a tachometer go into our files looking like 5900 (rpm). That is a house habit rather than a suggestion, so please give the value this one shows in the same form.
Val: 25 (rpm)
